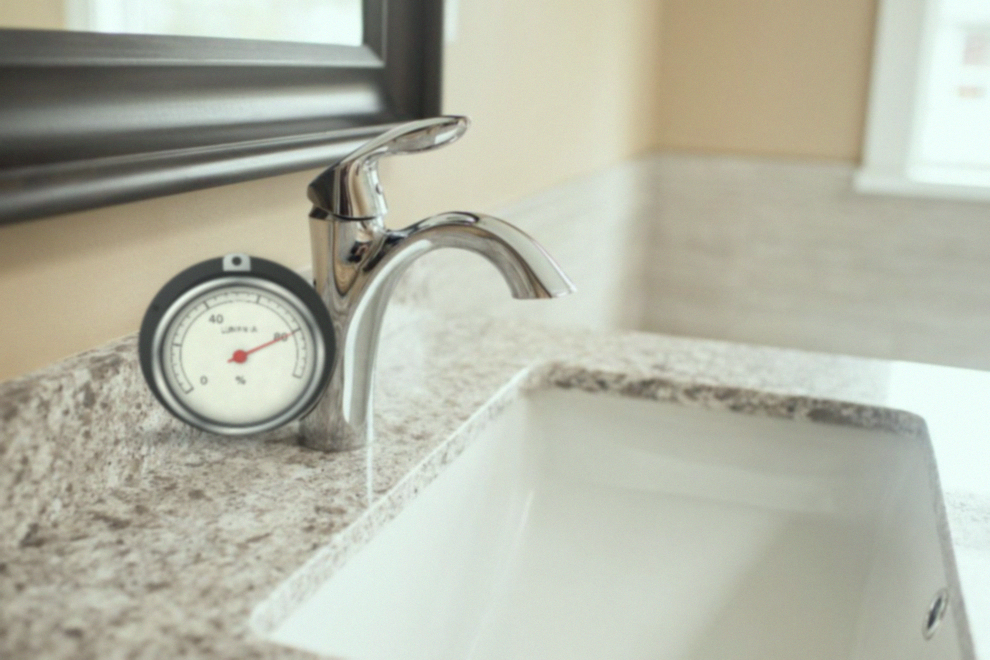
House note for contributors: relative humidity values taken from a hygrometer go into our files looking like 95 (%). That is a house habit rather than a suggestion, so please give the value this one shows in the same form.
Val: 80 (%)
